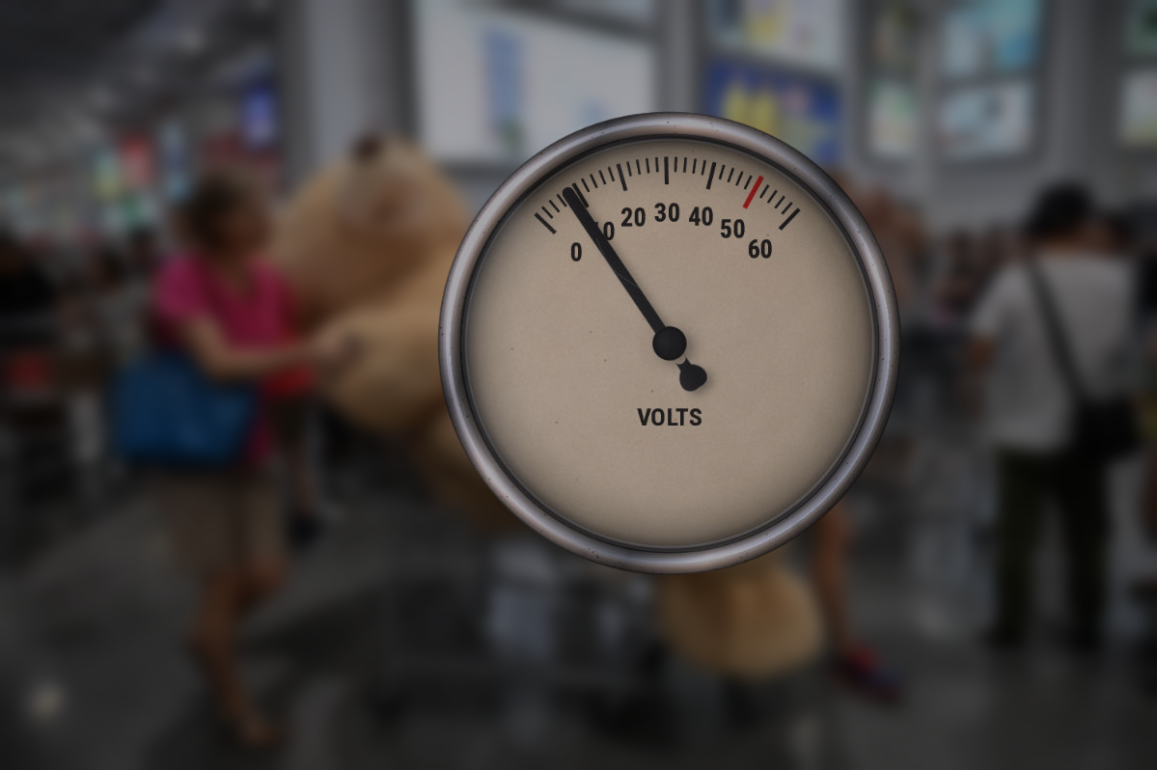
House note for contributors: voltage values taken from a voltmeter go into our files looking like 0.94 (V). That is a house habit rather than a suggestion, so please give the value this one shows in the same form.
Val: 8 (V)
